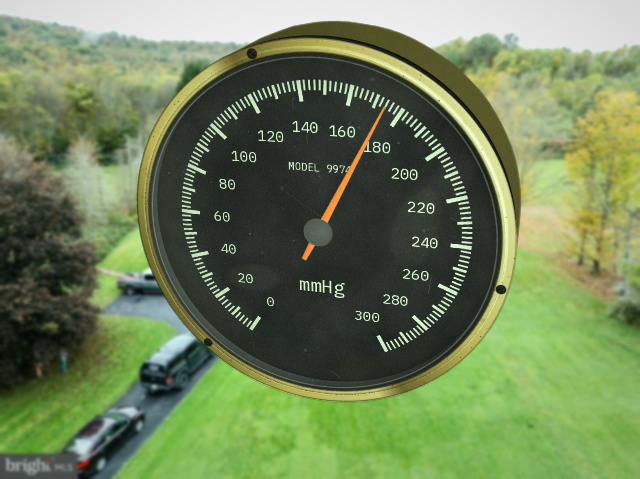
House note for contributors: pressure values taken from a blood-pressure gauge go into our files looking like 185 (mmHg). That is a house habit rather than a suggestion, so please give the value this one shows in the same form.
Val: 174 (mmHg)
